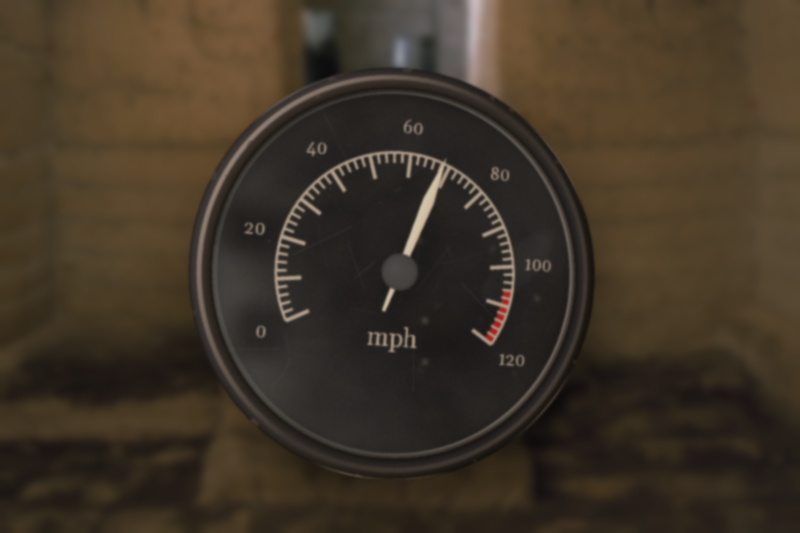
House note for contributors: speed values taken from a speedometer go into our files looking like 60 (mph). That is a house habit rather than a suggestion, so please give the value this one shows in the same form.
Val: 68 (mph)
